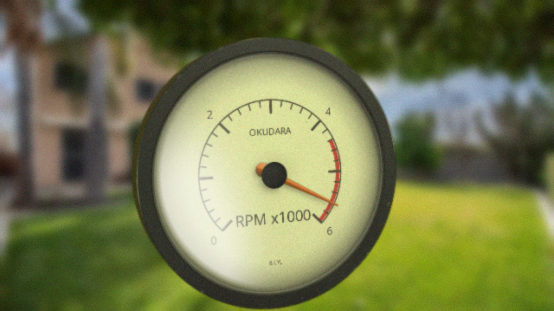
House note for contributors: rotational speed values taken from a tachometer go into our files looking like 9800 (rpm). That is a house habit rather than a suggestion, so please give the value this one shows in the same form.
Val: 5600 (rpm)
